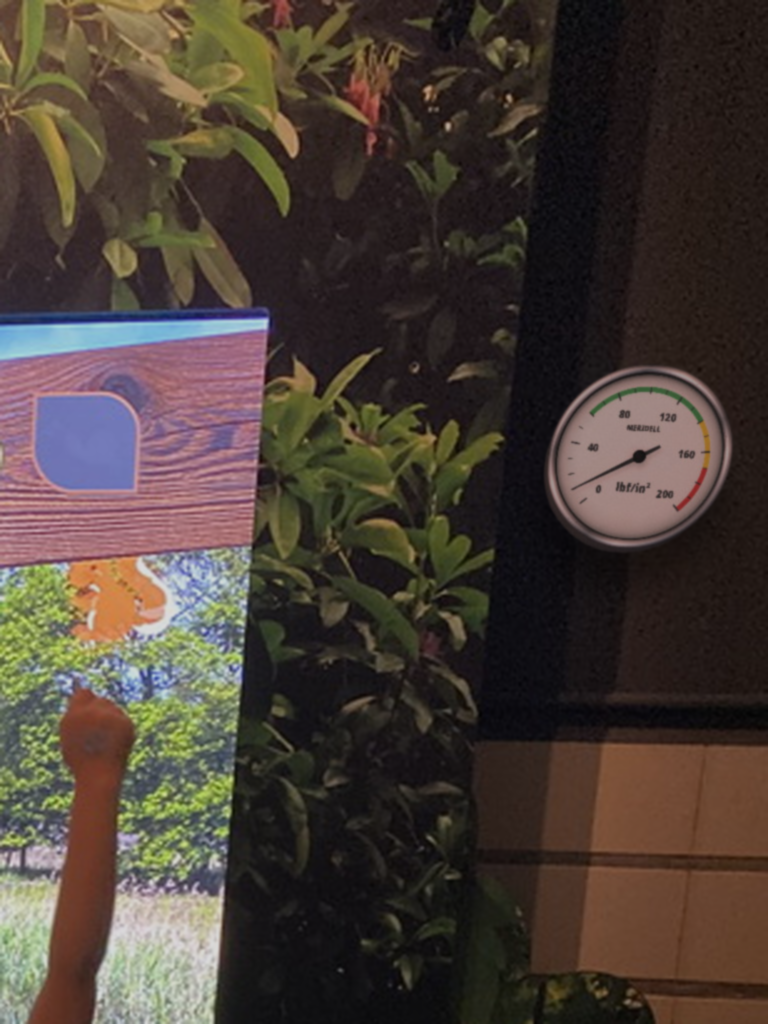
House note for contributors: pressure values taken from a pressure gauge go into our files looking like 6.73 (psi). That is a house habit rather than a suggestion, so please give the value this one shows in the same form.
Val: 10 (psi)
